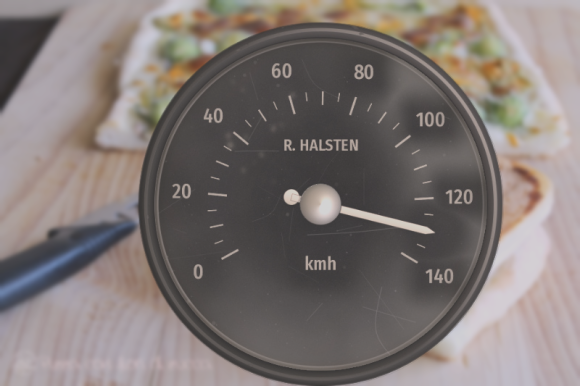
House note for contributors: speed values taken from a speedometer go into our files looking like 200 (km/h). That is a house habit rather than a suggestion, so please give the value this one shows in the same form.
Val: 130 (km/h)
